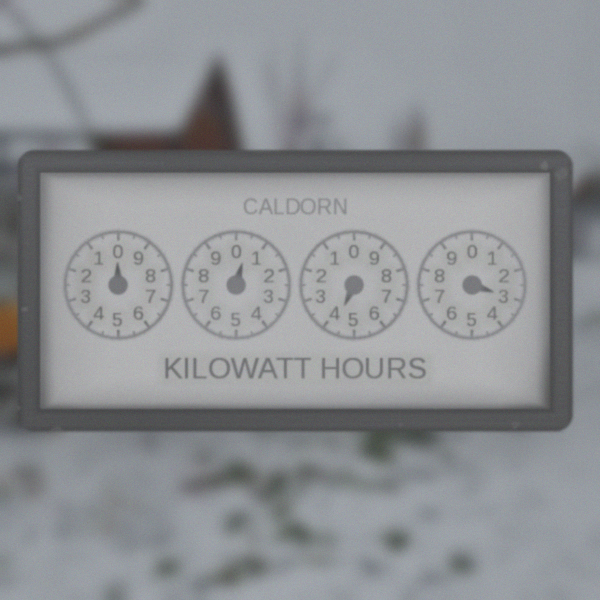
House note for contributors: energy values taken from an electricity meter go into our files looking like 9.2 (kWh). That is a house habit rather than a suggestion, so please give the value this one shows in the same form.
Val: 43 (kWh)
